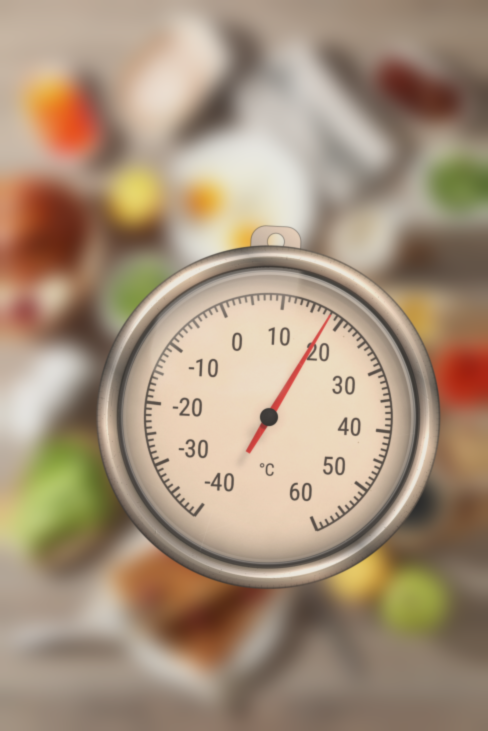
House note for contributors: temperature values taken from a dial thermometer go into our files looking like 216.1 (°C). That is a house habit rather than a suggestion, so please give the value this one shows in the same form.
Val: 18 (°C)
